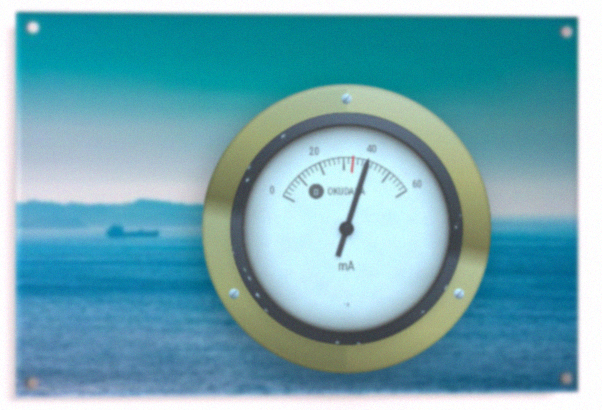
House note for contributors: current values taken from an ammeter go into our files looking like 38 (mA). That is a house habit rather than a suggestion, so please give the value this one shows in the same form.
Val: 40 (mA)
